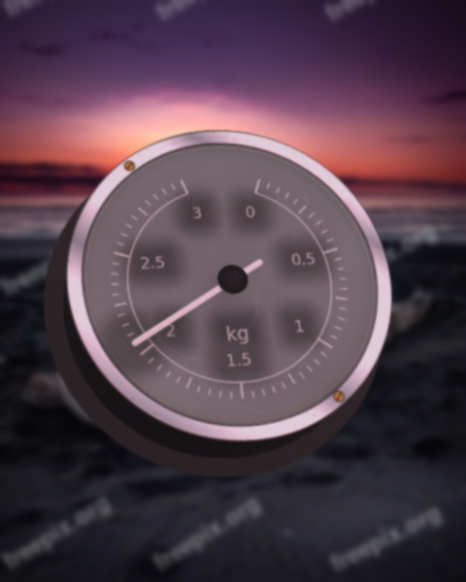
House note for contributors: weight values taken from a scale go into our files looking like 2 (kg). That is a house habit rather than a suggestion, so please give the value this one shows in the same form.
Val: 2.05 (kg)
